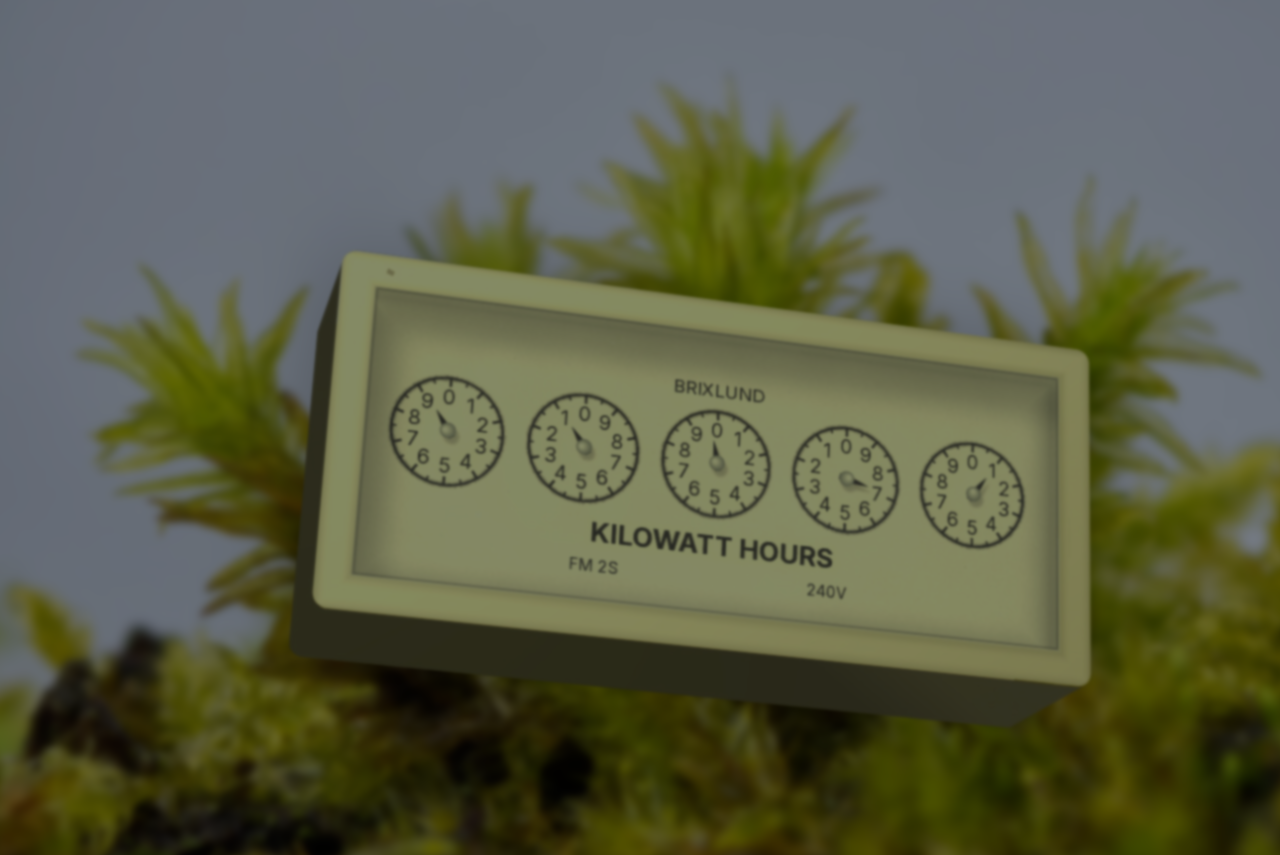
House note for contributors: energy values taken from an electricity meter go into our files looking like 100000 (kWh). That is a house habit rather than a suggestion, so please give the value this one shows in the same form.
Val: 90971 (kWh)
